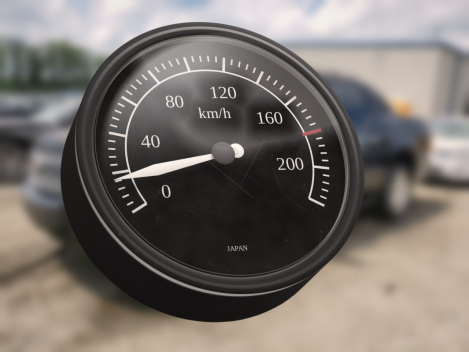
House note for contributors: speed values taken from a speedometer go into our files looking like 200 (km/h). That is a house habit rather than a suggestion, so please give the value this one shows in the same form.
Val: 16 (km/h)
